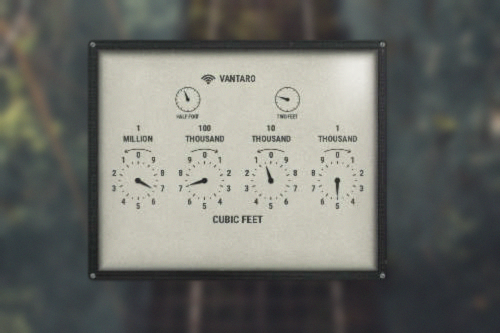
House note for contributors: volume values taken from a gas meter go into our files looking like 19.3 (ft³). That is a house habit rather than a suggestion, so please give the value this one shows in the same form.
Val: 670500 (ft³)
